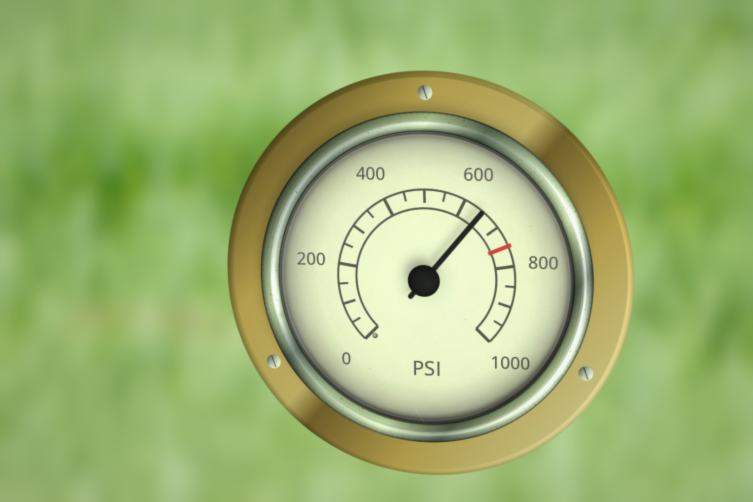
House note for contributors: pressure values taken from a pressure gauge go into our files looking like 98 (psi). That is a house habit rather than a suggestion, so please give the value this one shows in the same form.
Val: 650 (psi)
